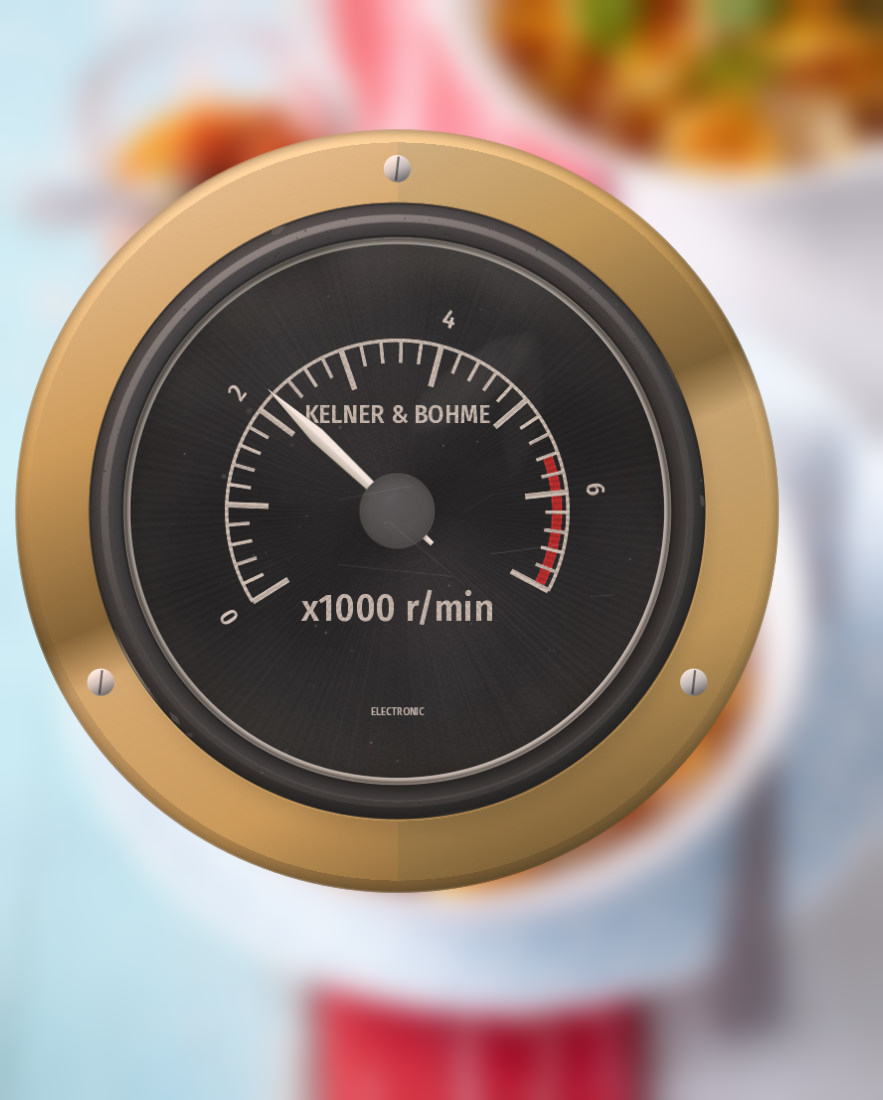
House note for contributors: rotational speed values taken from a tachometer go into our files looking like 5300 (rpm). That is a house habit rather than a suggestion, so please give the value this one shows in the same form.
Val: 2200 (rpm)
